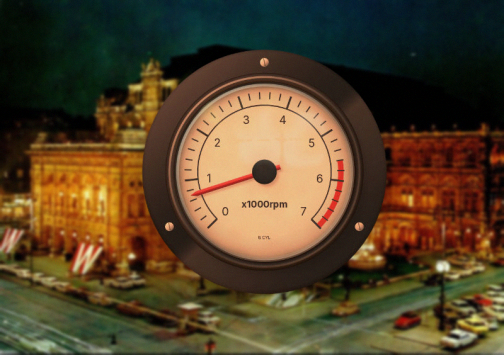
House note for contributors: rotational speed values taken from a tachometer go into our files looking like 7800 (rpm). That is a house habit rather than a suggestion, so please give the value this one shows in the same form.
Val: 700 (rpm)
